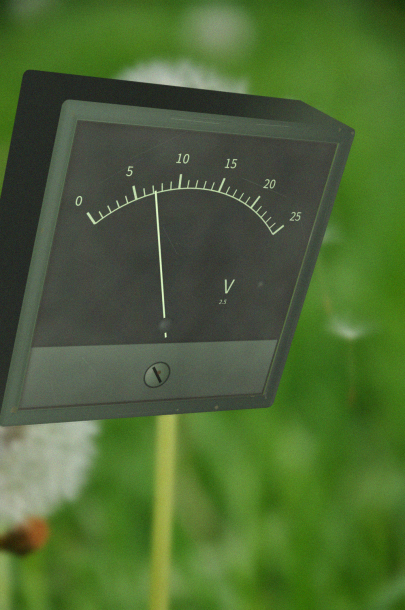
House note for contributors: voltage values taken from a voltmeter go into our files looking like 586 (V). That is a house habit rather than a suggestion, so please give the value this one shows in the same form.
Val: 7 (V)
